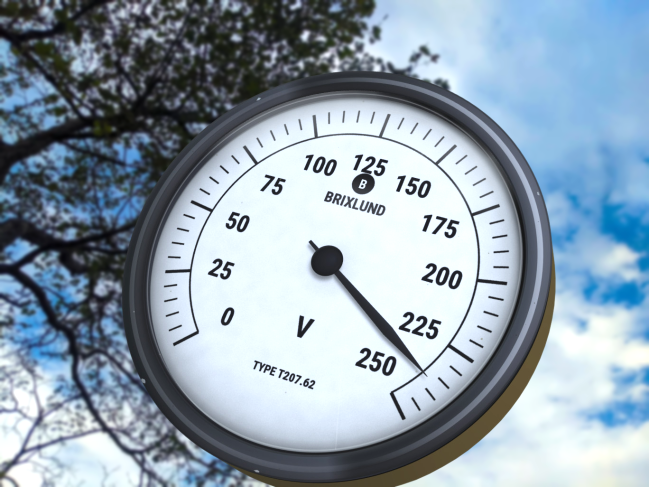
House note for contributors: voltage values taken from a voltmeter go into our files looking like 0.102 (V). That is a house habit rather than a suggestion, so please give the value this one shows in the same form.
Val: 237.5 (V)
